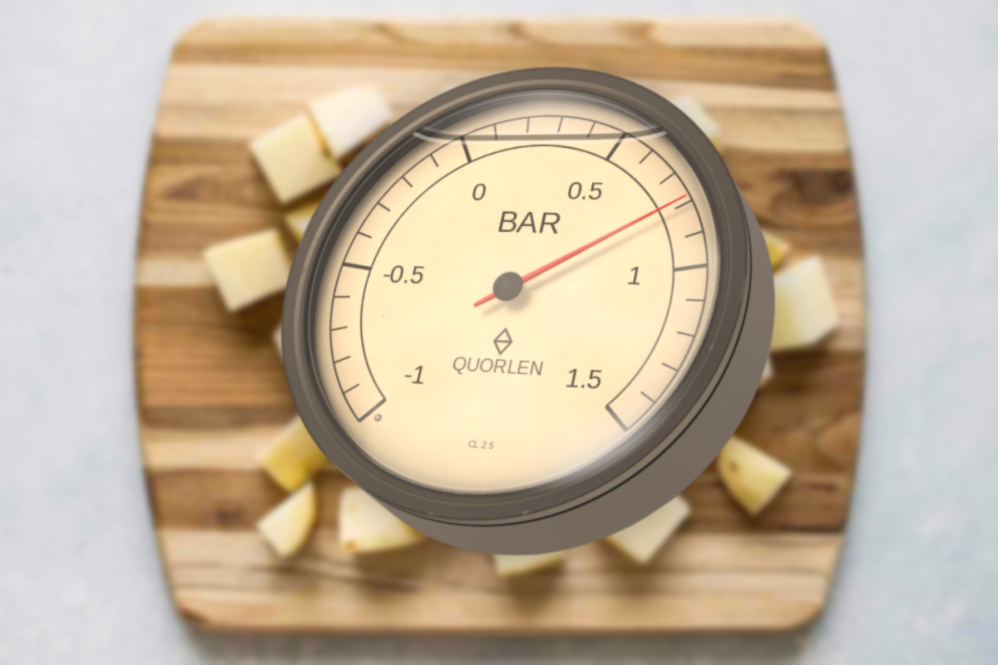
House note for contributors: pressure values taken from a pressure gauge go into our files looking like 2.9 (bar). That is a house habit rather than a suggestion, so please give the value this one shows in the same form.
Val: 0.8 (bar)
